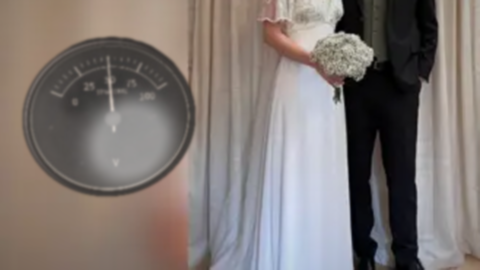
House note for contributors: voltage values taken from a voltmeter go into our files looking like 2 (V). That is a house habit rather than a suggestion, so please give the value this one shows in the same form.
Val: 50 (V)
